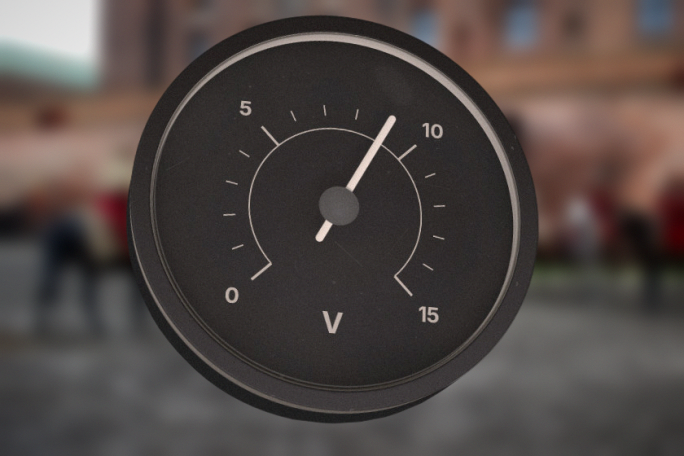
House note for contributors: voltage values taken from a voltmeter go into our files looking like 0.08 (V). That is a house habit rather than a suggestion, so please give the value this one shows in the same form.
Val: 9 (V)
